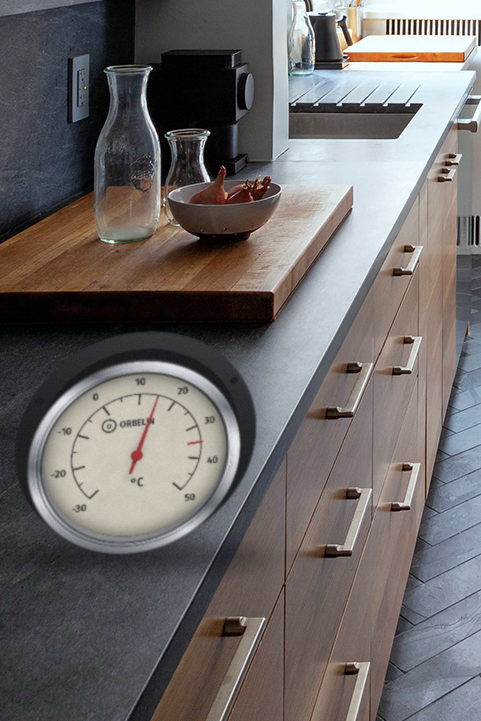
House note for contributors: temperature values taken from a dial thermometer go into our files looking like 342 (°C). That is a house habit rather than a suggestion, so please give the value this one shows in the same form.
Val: 15 (°C)
